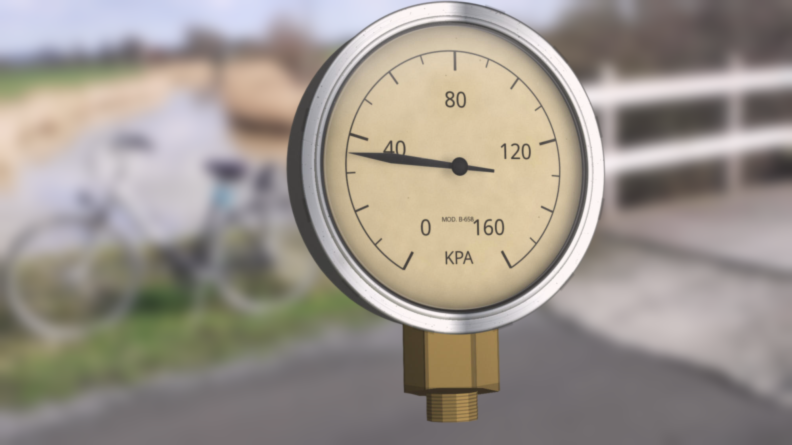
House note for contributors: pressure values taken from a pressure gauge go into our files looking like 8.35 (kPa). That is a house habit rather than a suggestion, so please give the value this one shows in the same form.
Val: 35 (kPa)
